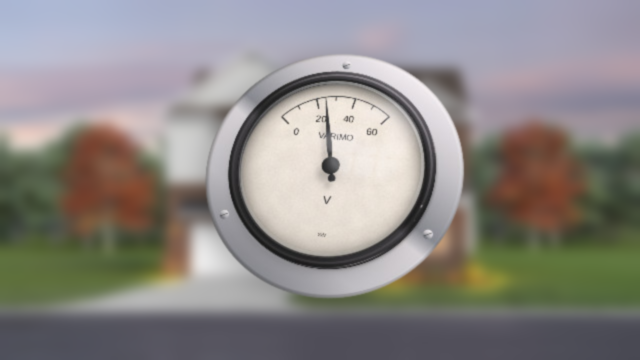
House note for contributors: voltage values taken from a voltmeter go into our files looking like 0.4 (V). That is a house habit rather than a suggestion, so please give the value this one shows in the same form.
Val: 25 (V)
